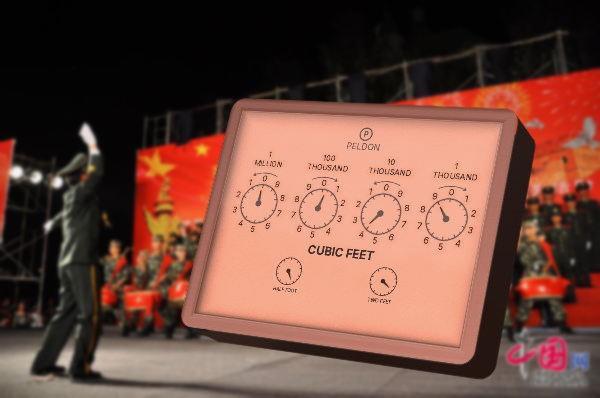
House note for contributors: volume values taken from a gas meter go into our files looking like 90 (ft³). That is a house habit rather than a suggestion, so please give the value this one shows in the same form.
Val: 3900 (ft³)
